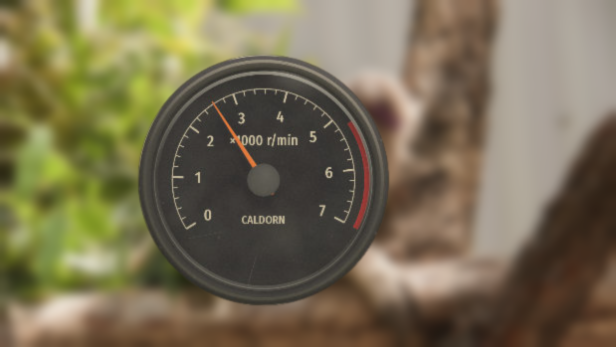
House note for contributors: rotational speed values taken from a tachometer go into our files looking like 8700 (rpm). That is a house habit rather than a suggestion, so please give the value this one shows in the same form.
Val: 2600 (rpm)
